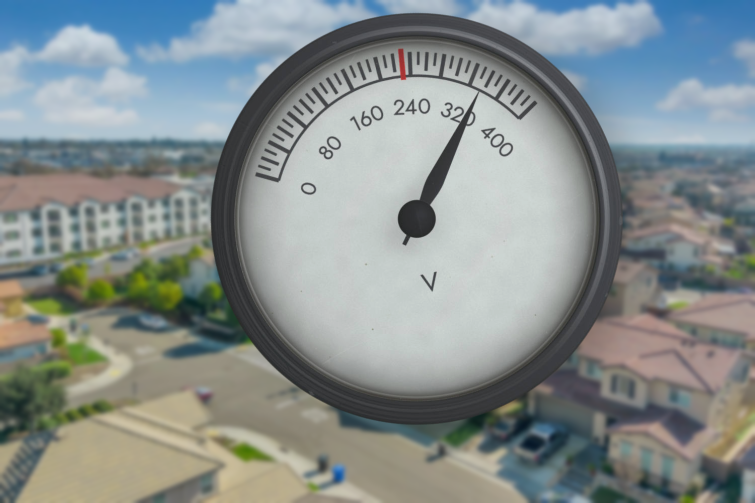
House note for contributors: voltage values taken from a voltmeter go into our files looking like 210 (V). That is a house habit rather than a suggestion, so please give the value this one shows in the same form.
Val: 335 (V)
